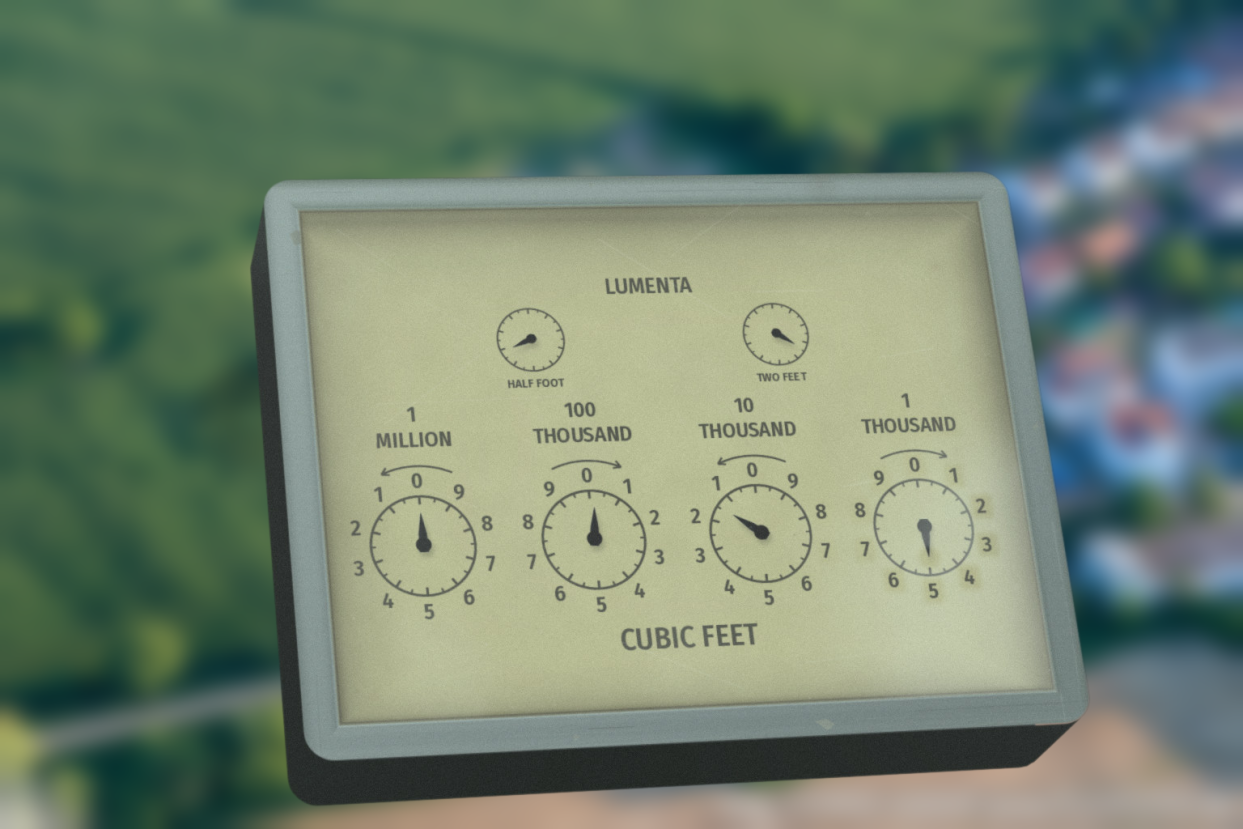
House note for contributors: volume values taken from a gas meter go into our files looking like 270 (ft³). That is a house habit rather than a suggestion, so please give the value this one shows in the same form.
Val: 1500 (ft³)
